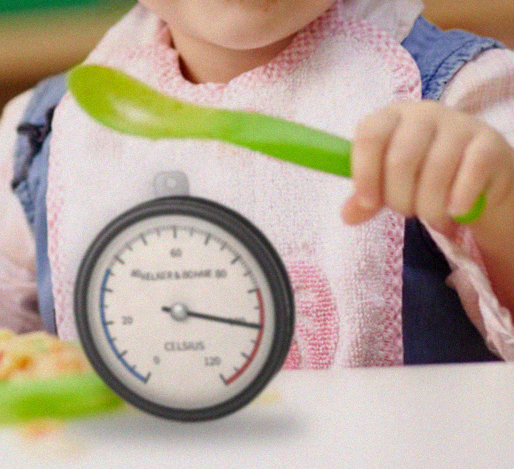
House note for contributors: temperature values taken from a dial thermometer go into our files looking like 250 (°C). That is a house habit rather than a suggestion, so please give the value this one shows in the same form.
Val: 100 (°C)
